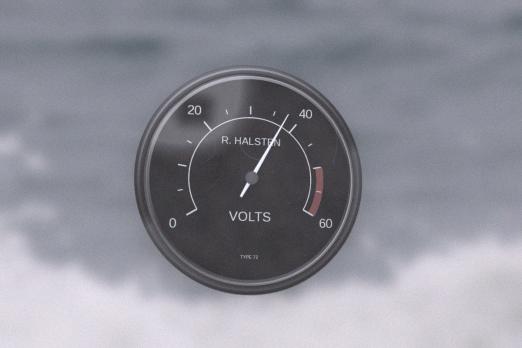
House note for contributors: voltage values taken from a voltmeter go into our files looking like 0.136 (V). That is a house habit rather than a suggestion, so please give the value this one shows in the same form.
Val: 37.5 (V)
